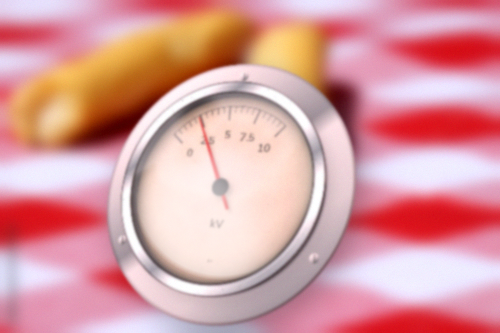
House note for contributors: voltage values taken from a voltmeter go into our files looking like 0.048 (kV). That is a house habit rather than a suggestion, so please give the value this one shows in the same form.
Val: 2.5 (kV)
